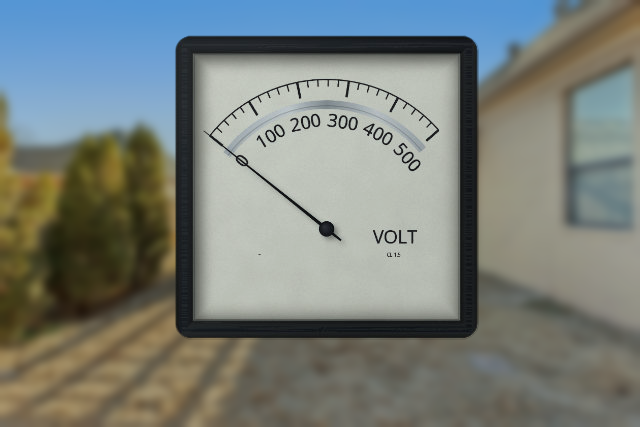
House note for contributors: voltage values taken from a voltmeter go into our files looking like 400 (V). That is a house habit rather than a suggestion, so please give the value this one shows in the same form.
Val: 0 (V)
